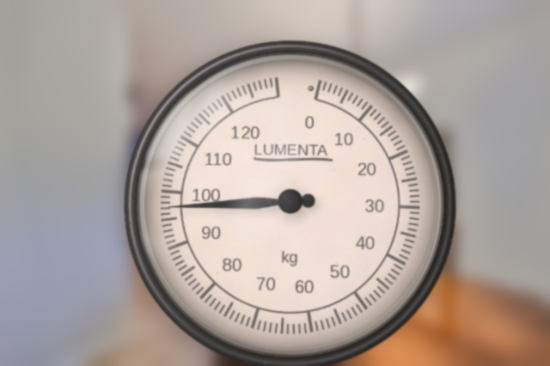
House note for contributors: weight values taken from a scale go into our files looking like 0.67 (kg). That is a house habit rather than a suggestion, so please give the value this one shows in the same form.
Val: 97 (kg)
